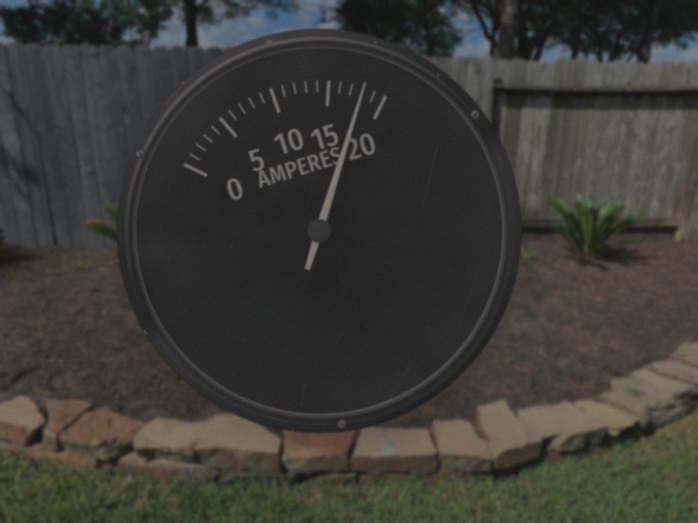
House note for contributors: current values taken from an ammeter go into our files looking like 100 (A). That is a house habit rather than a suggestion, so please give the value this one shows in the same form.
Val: 18 (A)
